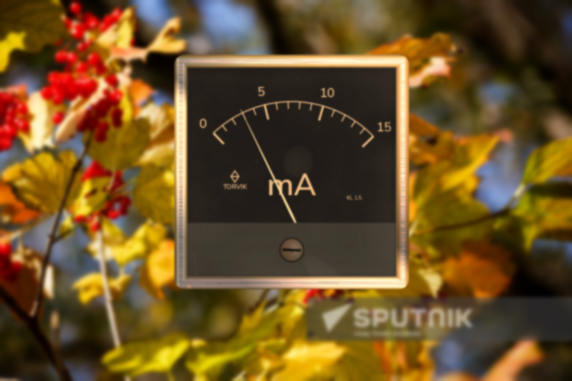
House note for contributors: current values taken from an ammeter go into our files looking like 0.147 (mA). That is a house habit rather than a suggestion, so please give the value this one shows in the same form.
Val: 3 (mA)
